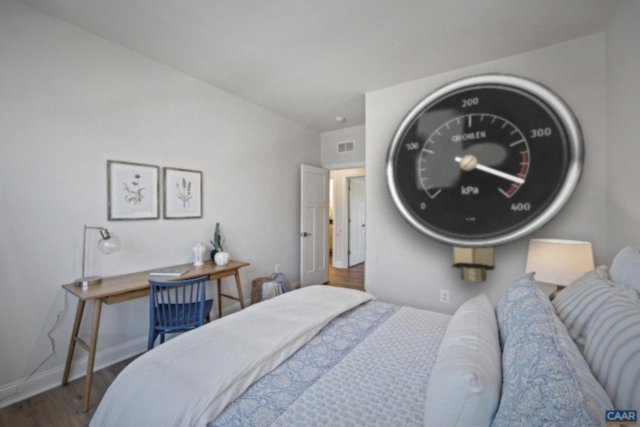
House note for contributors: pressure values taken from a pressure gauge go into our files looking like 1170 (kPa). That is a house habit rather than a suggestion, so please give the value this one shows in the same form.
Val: 370 (kPa)
